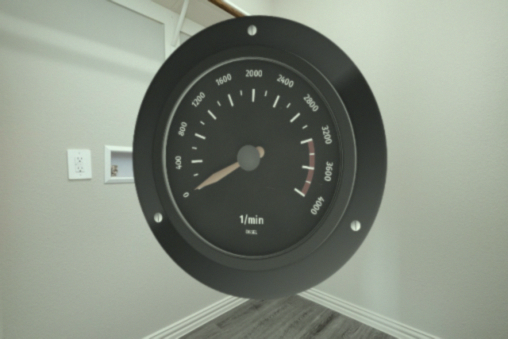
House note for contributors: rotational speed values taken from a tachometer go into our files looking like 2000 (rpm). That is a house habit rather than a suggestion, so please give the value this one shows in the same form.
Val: 0 (rpm)
